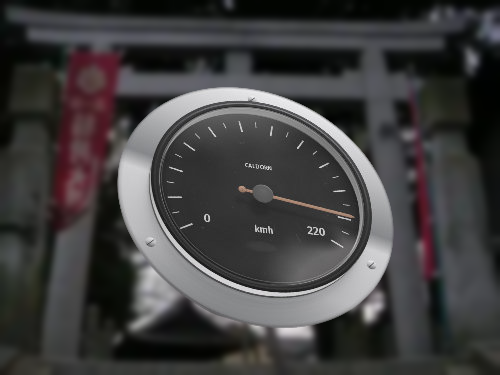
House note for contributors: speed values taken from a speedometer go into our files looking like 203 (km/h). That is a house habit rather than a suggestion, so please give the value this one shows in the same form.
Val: 200 (km/h)
